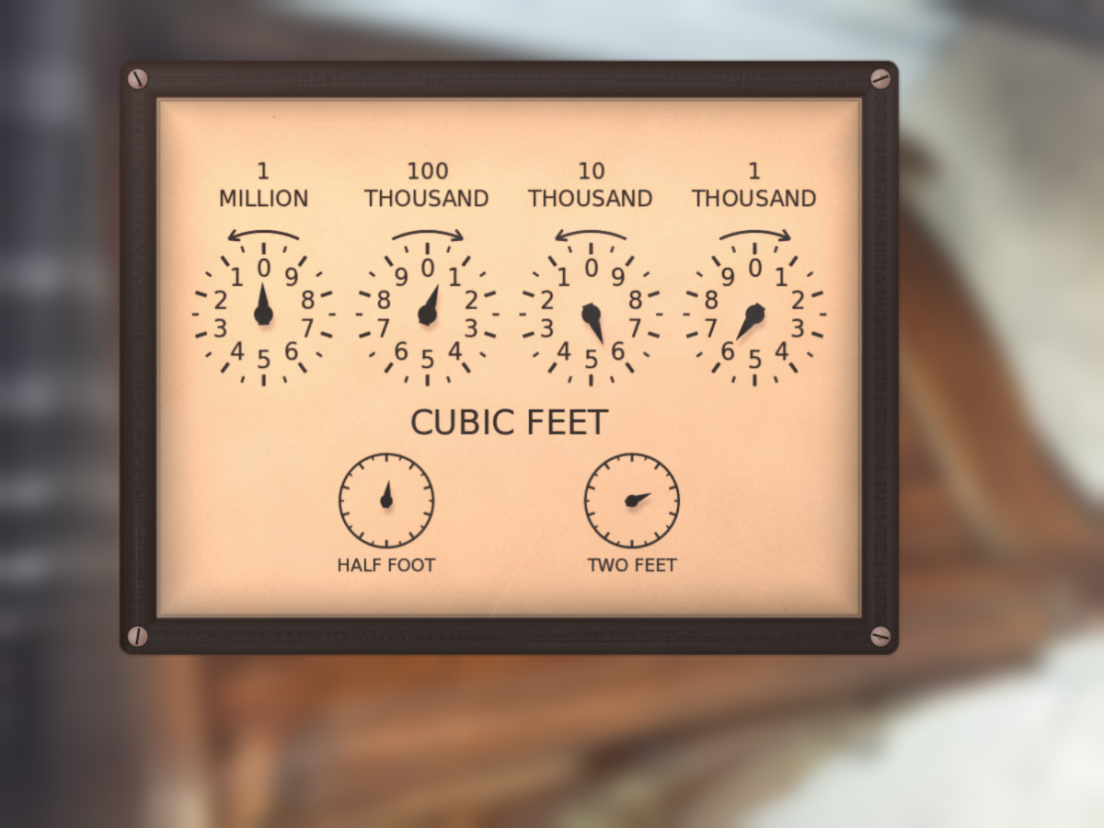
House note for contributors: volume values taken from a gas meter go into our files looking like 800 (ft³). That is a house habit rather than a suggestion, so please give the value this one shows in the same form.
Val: 5600 (ft³)
